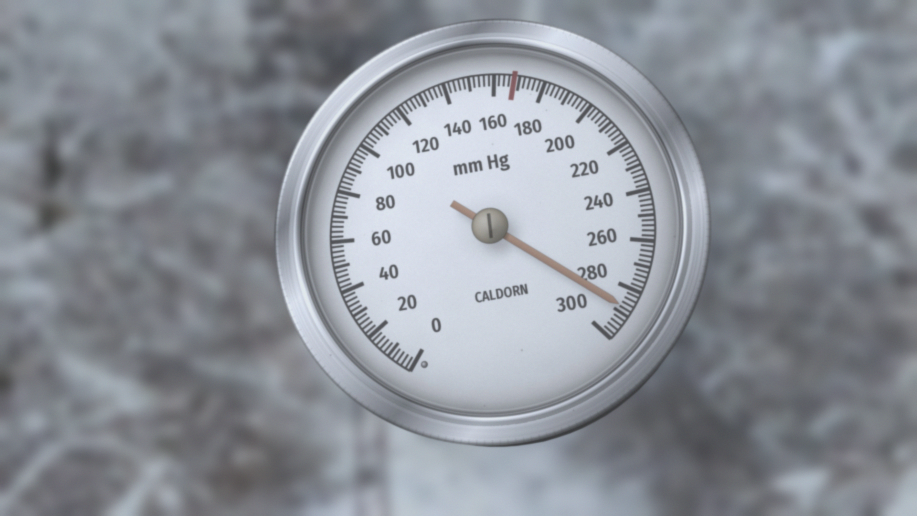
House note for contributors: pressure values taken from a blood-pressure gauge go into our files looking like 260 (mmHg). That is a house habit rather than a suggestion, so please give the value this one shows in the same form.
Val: 288 (mmHg)
